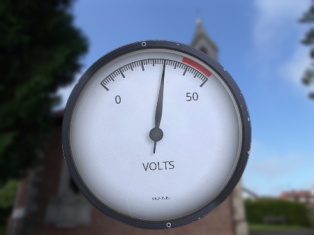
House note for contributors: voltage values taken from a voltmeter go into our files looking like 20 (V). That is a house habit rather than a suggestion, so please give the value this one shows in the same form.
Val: 30 (V)
